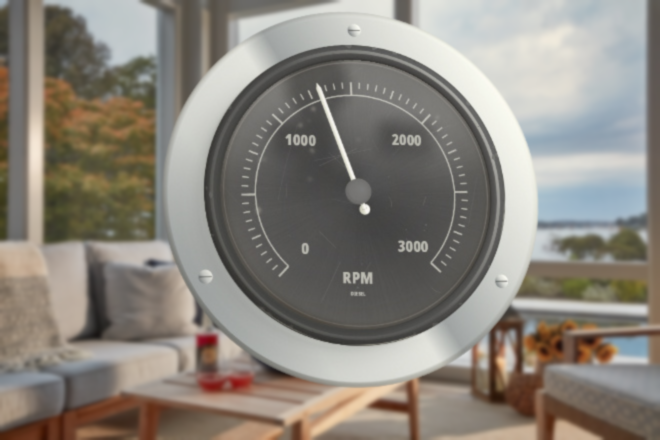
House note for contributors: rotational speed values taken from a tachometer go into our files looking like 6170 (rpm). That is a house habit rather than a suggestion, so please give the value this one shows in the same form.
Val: 1300 (rpm)
